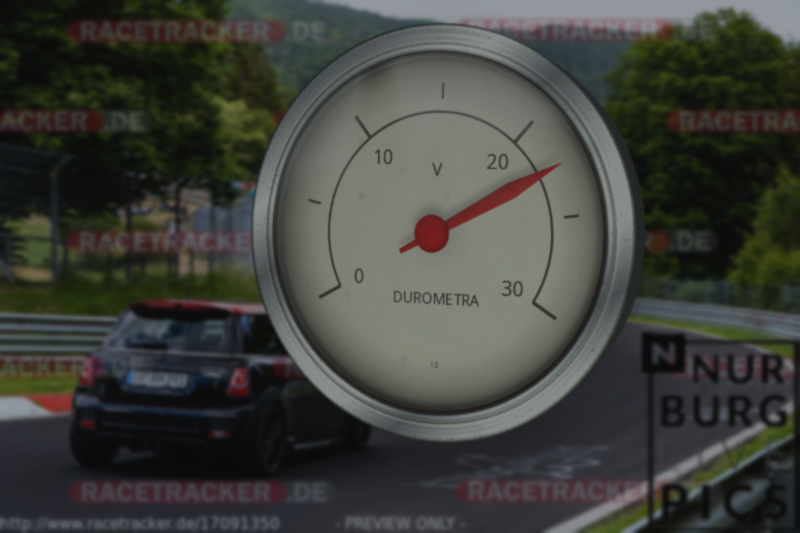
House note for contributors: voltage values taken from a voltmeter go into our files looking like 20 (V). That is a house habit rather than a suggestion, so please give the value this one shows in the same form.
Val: 22.5 (V)
